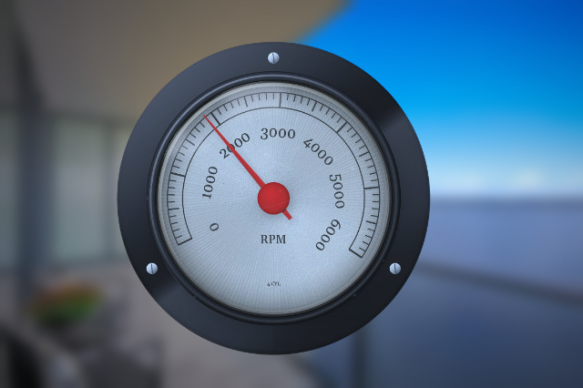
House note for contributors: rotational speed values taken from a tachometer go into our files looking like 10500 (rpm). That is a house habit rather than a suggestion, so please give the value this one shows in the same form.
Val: 1900 (rpm)
